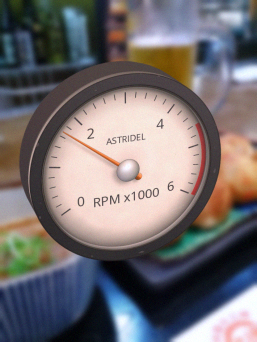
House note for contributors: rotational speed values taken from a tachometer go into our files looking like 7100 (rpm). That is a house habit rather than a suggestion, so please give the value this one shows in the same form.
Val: 1700 (rpm)
